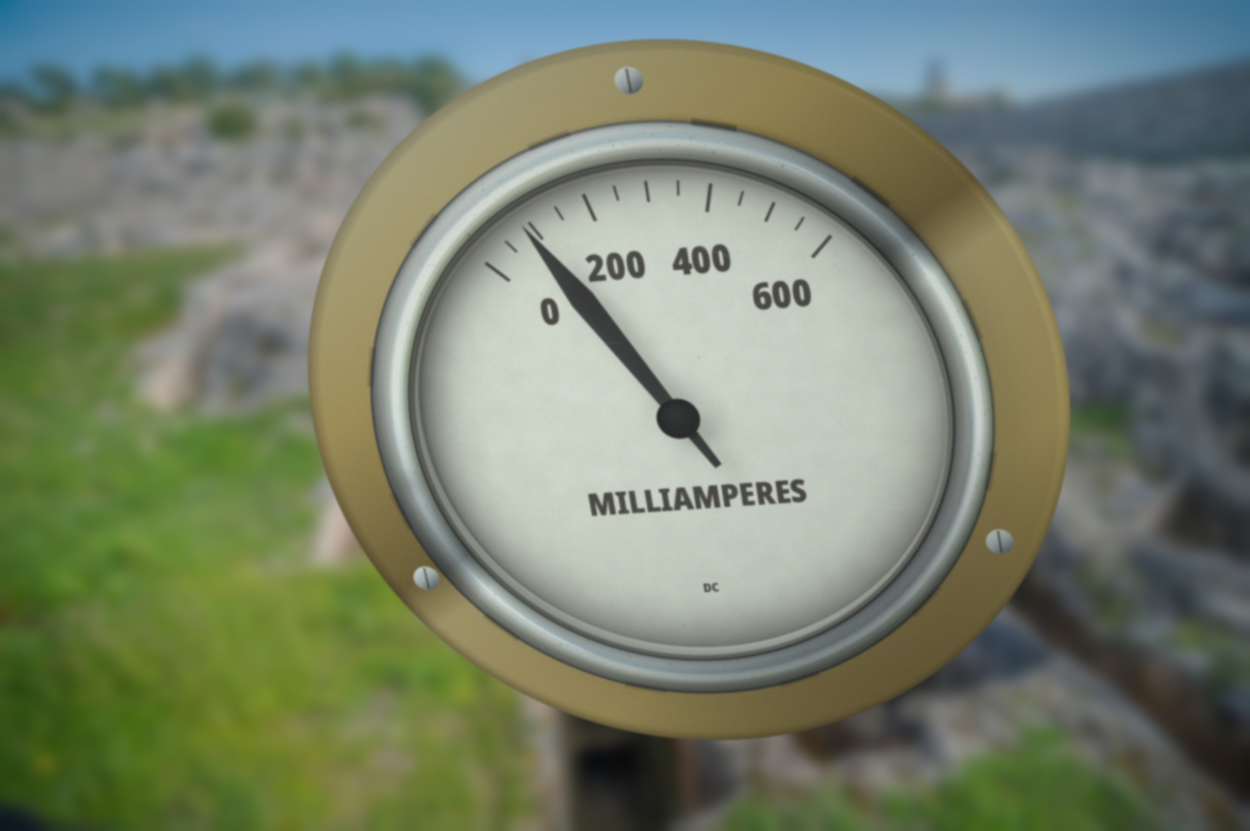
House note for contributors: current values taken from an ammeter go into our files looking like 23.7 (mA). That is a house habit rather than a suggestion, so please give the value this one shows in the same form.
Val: 100 (mA)
